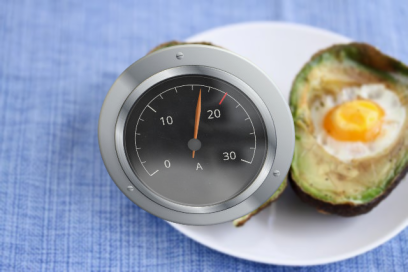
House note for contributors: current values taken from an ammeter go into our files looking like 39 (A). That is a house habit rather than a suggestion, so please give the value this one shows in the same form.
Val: 17 (A)
